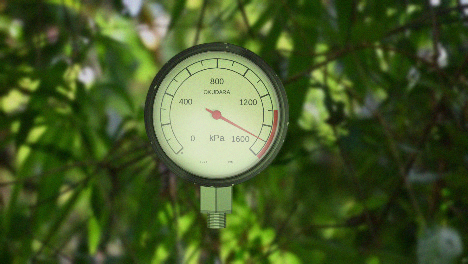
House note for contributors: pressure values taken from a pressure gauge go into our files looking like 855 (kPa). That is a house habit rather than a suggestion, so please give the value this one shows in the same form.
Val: 1500 (kPa)
